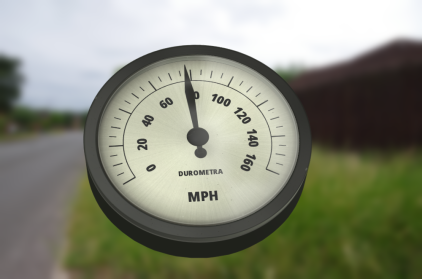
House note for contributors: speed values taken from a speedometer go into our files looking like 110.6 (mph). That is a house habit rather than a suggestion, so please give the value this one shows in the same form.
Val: 77.5 (mph)
